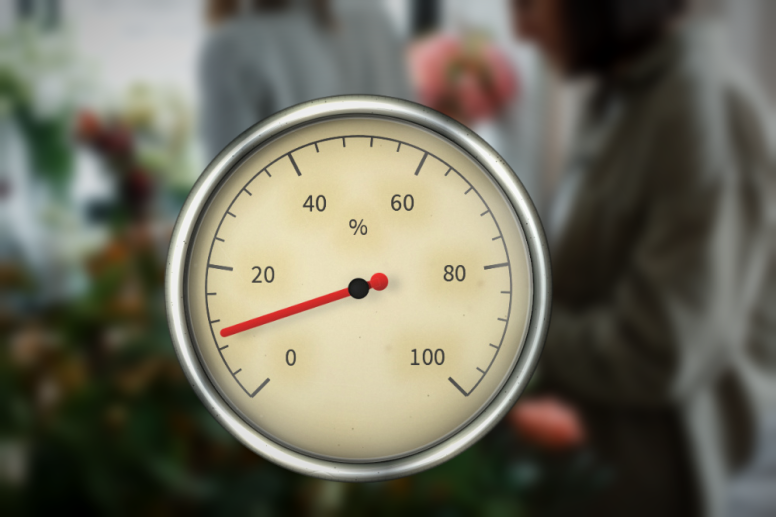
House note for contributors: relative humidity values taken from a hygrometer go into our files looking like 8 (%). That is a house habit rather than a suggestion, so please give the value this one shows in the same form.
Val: 10 (%)
